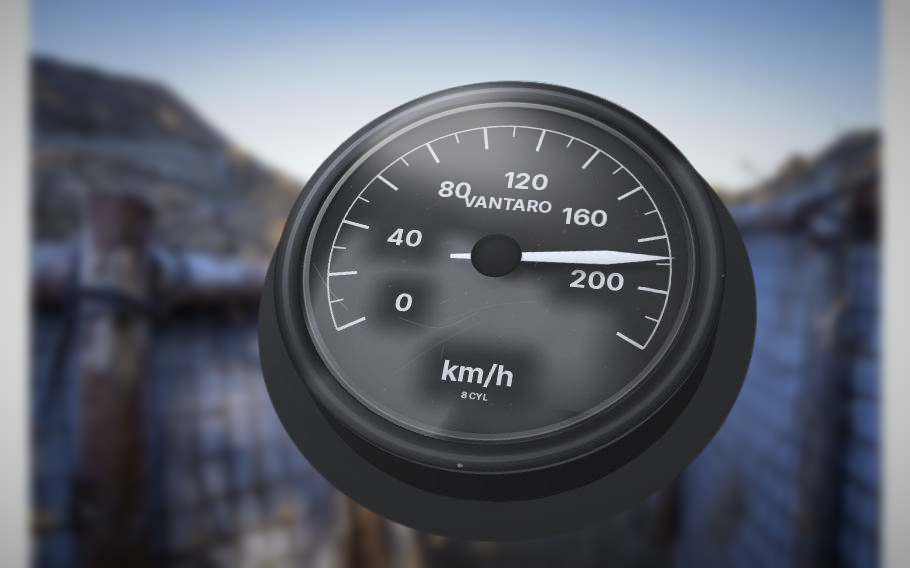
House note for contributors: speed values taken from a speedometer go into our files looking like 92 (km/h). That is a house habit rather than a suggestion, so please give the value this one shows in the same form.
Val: 190 (km/h)
